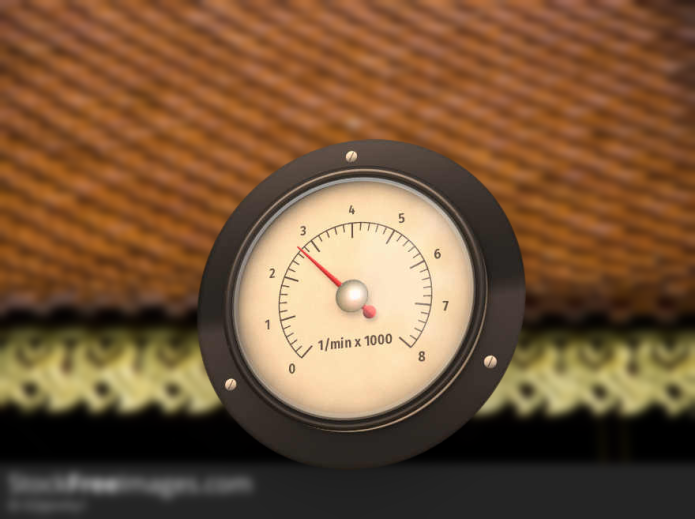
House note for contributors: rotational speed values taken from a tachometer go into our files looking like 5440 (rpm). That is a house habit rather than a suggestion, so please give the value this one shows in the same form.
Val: 2700 (rpm)
